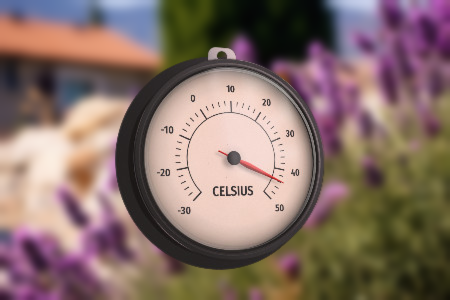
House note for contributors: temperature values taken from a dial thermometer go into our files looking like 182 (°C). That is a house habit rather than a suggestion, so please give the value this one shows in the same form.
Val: 44 (°C)
